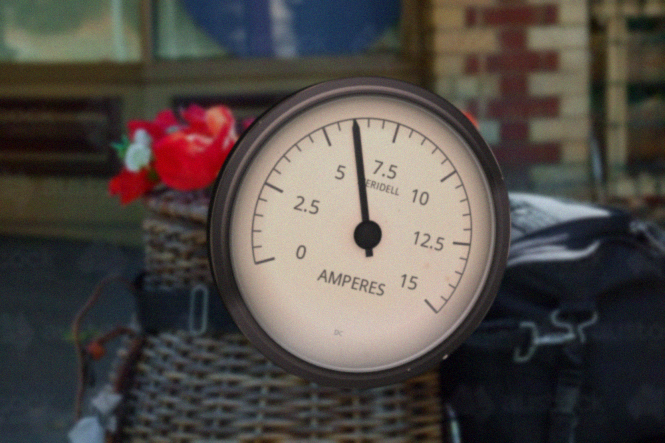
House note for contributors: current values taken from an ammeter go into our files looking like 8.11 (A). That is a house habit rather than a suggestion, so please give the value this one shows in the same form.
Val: 6 (A)
